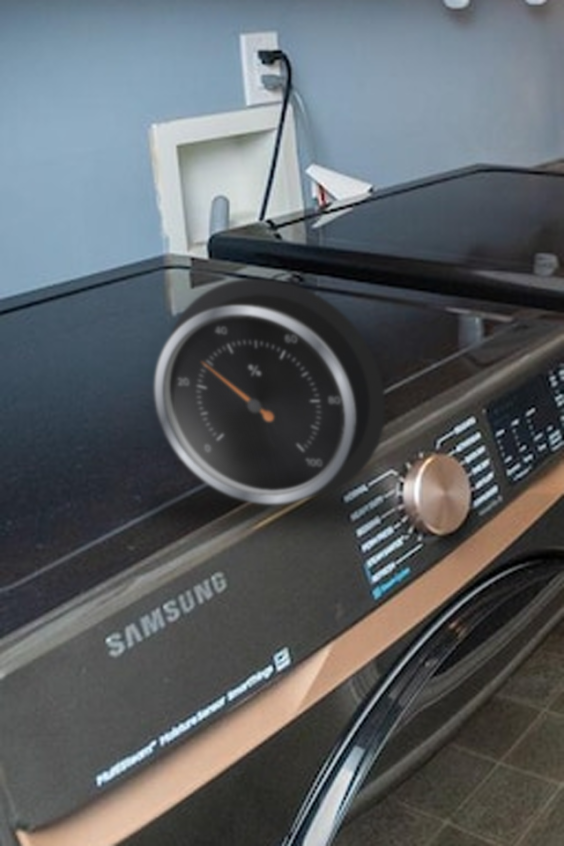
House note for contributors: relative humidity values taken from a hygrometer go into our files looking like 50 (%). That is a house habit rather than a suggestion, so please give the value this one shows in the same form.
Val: 30 (%)
